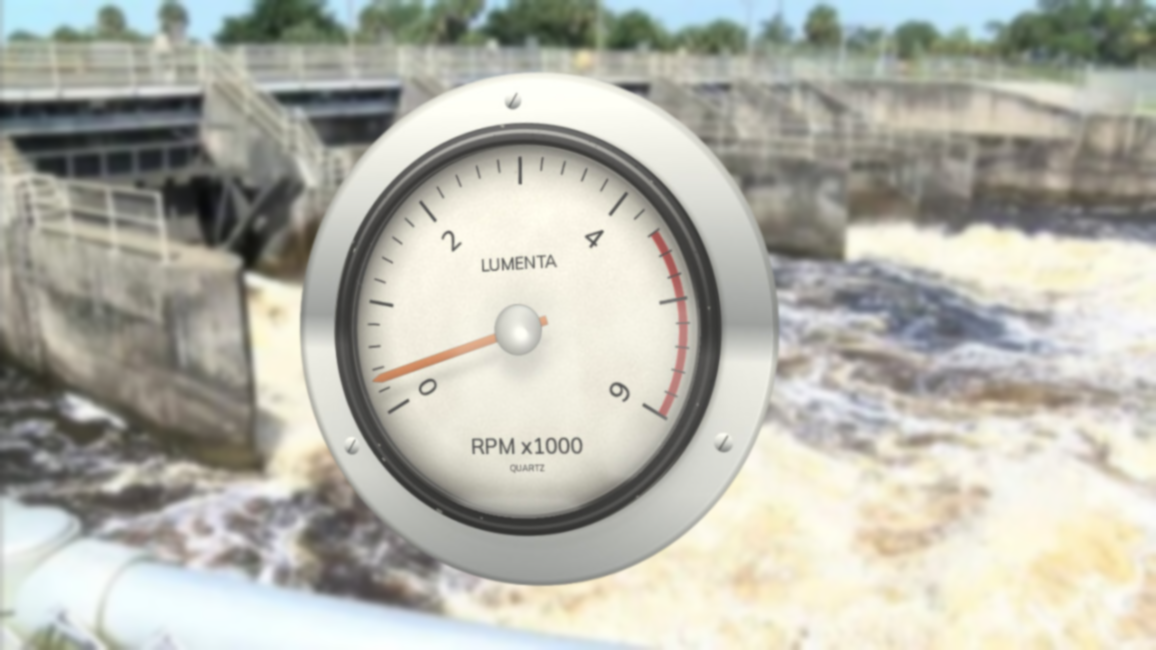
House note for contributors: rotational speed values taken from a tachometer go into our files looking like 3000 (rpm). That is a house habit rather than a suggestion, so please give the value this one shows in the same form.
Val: 300 (rpm)
